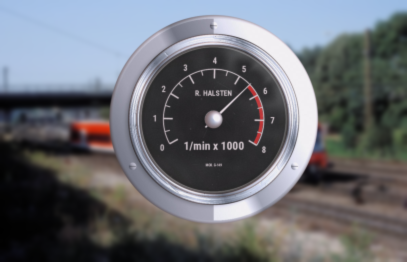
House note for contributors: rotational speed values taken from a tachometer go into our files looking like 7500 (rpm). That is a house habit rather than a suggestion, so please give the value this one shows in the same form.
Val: 5500 (rpm)
